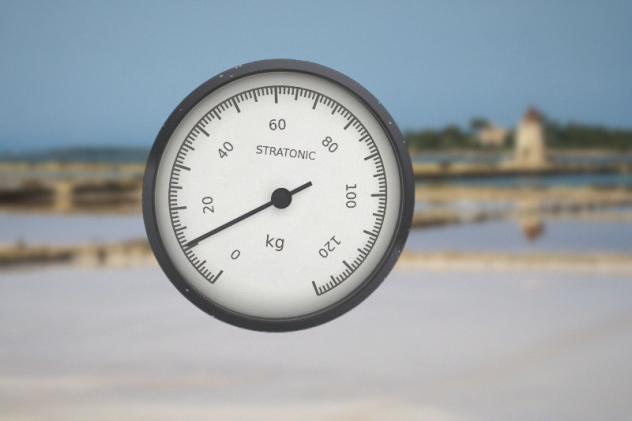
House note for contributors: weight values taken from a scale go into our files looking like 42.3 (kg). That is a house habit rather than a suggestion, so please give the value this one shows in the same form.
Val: 11 (kg)
